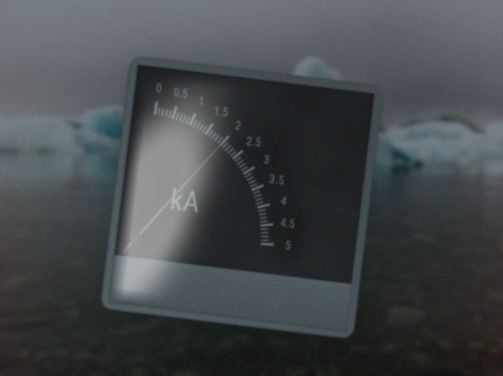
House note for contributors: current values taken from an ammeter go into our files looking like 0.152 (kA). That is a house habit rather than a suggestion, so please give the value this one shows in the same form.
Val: 2 (kA)
